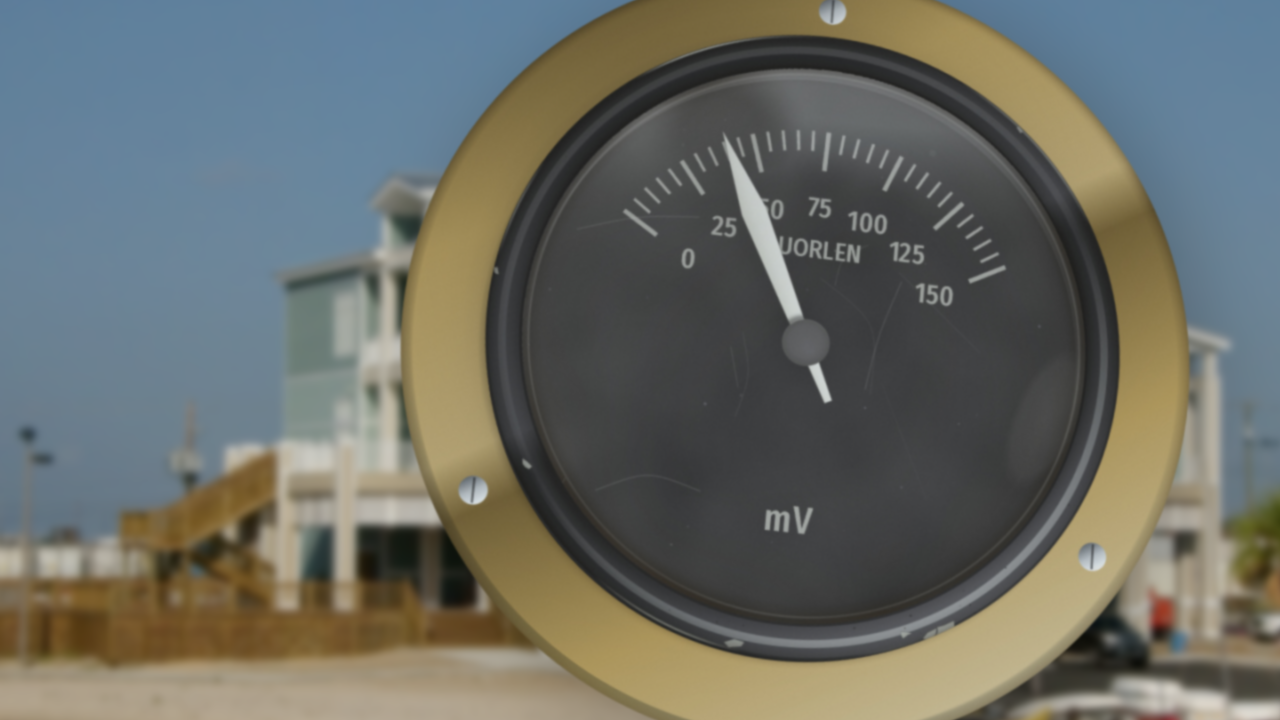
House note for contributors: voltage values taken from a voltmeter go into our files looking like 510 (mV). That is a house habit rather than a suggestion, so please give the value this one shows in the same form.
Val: 40 (mV)
